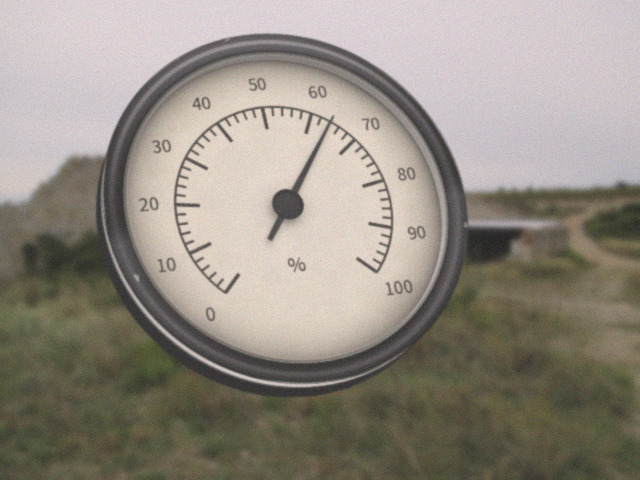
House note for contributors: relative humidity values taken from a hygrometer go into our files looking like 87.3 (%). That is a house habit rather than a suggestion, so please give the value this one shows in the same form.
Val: 64 (%)
